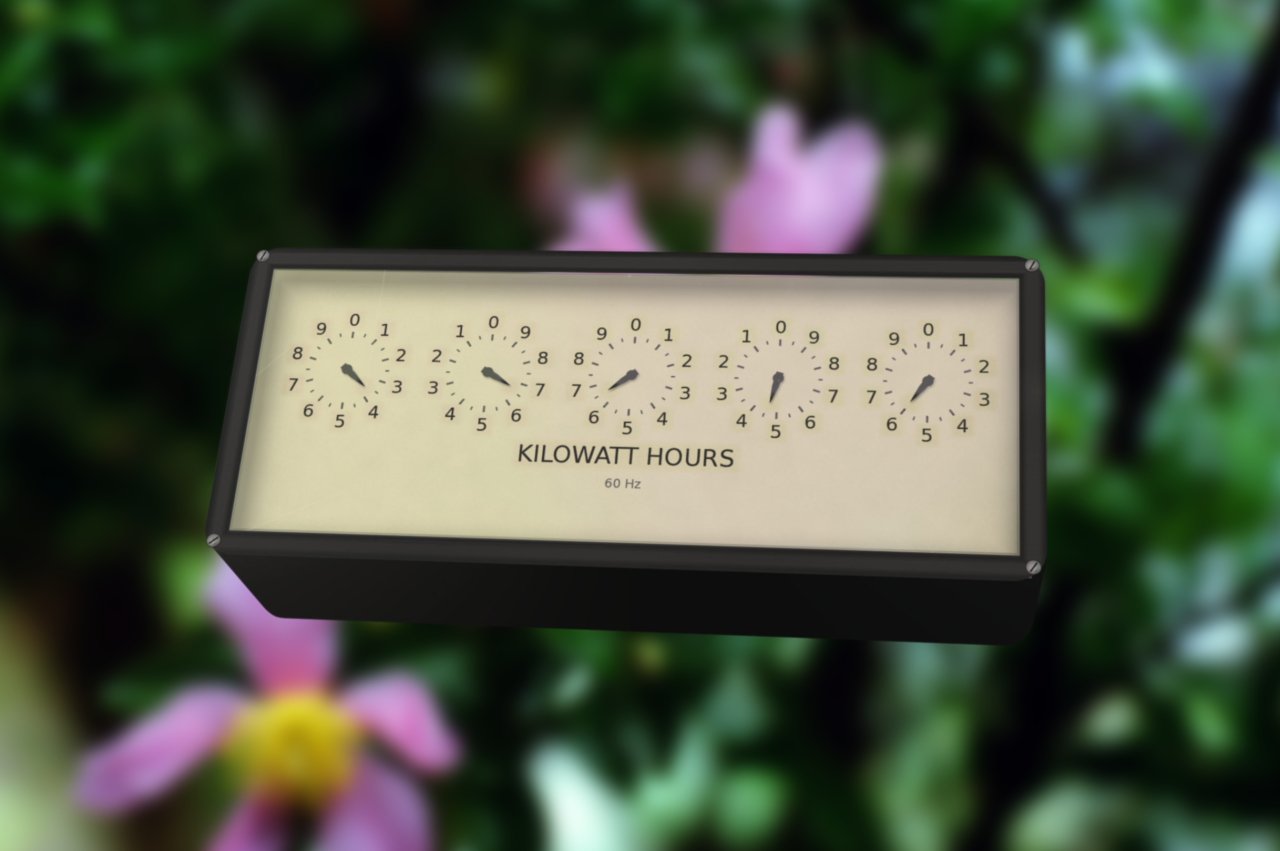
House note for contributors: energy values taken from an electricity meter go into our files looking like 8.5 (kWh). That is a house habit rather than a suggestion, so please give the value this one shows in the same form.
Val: 36646 (kWh)
